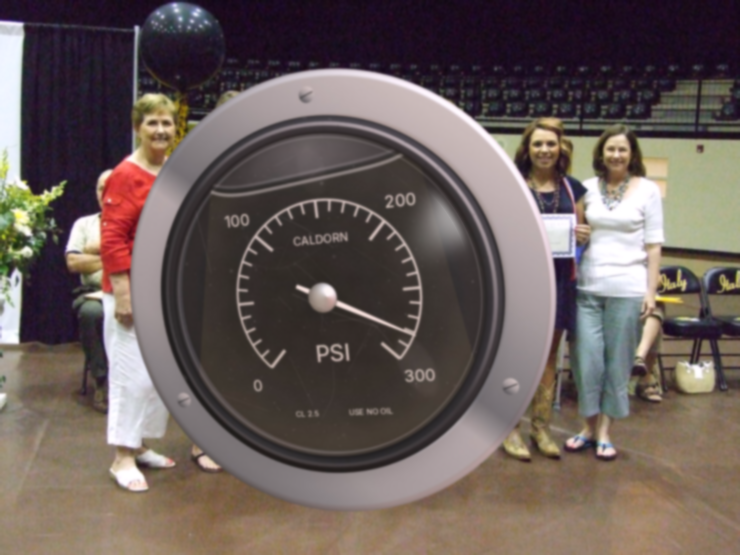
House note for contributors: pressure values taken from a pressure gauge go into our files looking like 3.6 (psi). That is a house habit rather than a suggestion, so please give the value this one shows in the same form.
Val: 280 (psi)
